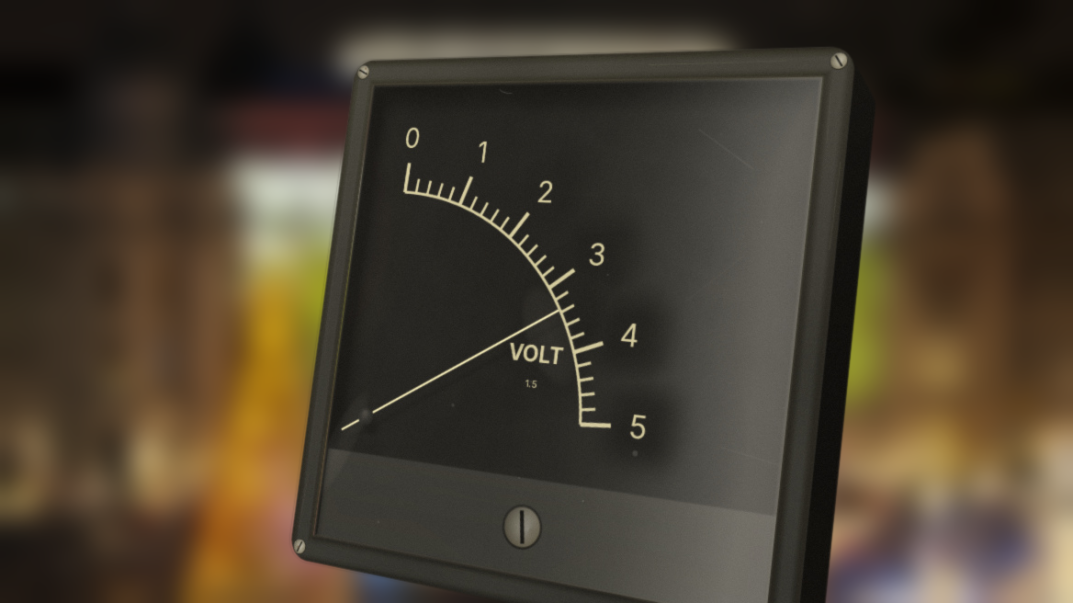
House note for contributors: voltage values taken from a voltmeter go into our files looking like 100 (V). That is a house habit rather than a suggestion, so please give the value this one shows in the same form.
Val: 3.4 (V)
